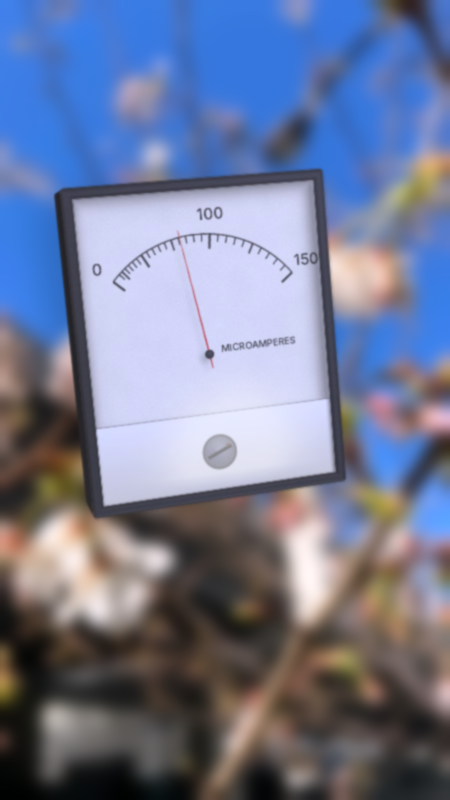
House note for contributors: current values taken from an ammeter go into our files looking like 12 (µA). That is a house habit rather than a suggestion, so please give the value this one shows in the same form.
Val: 80 (µA)
